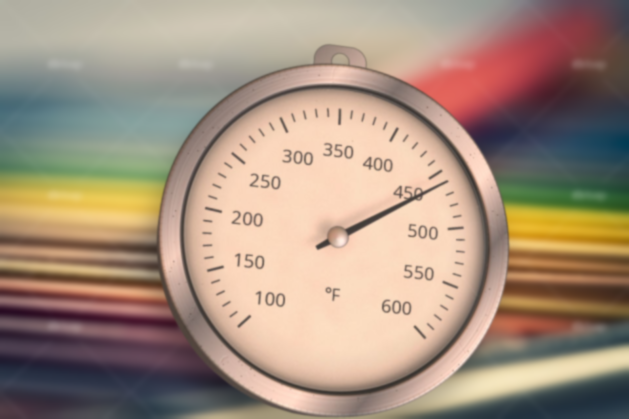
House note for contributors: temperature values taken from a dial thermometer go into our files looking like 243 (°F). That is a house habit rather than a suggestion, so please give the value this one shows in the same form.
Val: 460 (°F)
